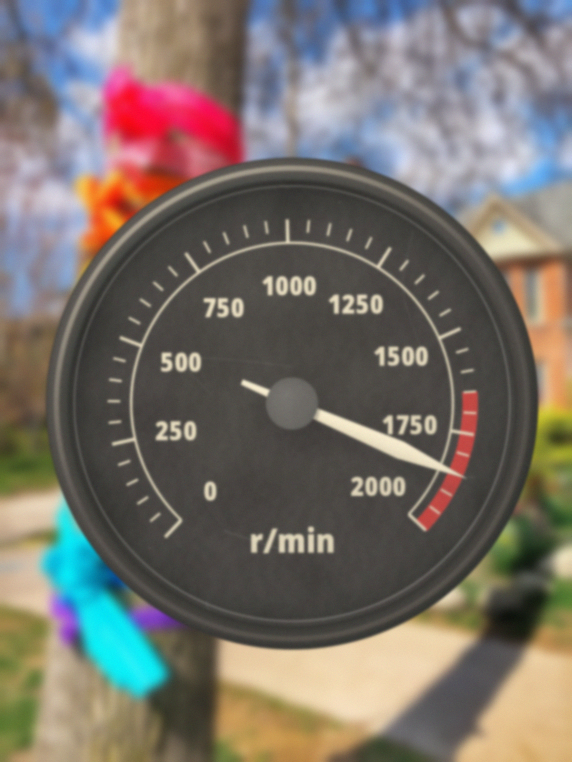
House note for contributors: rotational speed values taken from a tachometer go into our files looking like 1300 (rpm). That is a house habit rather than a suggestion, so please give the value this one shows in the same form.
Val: 1850 (rpm)
